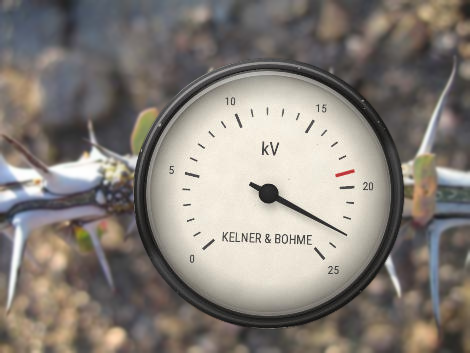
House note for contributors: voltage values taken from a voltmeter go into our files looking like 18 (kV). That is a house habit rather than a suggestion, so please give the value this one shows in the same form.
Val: 23 (kV)
